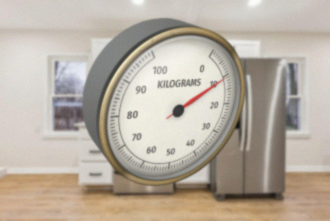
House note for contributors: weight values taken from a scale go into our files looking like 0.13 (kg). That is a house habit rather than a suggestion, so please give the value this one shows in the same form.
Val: 10 (kg)
